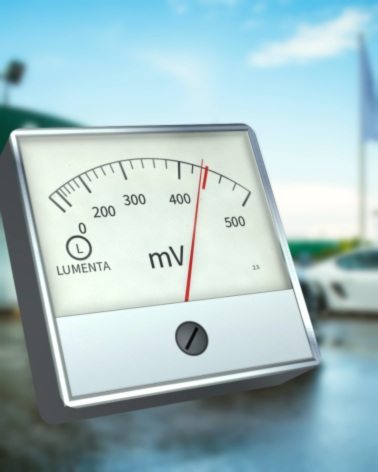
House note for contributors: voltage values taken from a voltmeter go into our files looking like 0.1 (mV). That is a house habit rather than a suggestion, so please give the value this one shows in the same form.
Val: 430 (mV)
